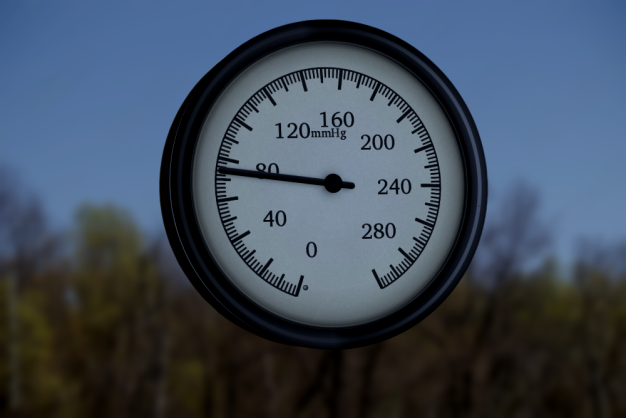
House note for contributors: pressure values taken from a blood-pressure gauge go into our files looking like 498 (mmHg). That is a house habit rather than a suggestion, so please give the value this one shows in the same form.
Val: 74 (mmHg)
